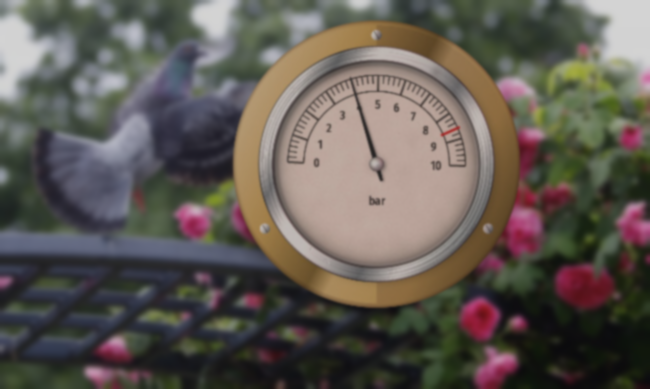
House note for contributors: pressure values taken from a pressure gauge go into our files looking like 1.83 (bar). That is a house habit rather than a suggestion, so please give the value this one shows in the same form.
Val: 4 (bar)
